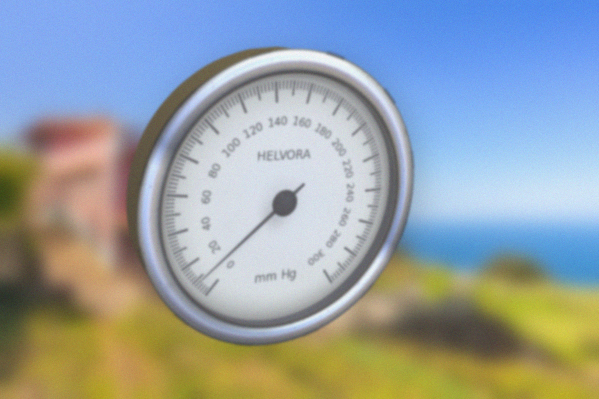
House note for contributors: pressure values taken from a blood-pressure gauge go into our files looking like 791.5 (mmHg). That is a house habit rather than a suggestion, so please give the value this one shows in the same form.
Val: 10 (mmHg)
